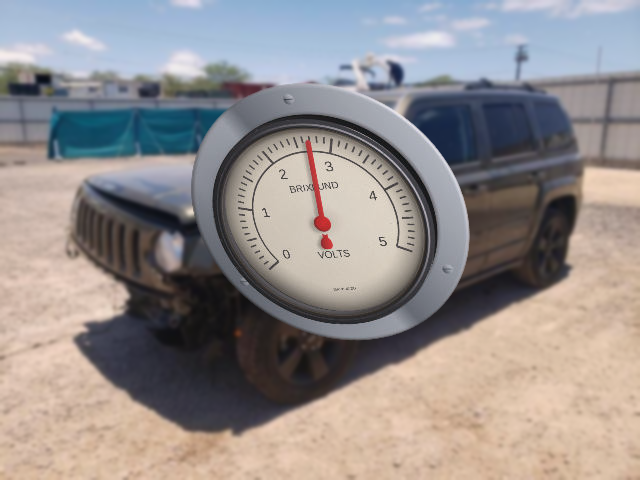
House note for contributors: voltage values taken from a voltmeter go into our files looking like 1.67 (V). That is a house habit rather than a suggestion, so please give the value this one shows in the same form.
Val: 2.7 (V)
